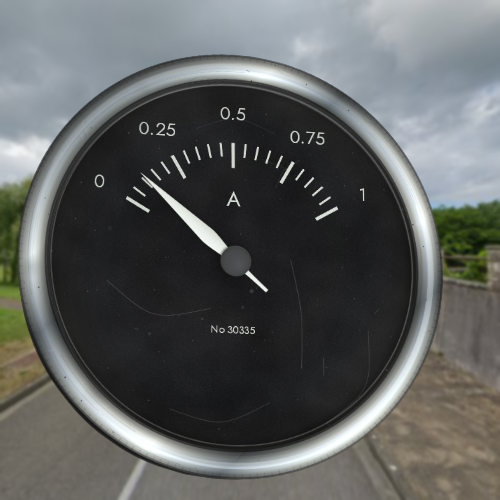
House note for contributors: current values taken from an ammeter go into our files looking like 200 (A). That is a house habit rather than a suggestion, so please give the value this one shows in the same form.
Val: 0.1 (A)
